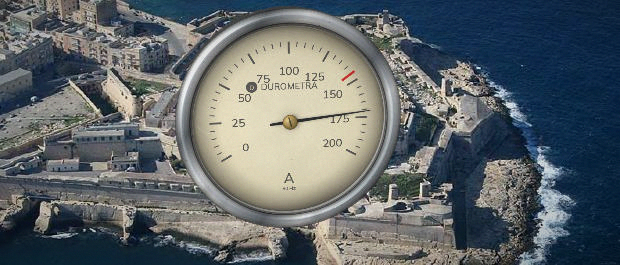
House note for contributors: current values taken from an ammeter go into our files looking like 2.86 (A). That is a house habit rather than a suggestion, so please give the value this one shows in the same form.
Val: 170 (A)
